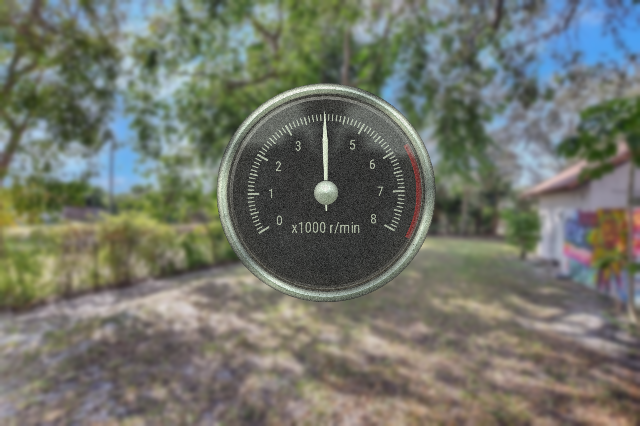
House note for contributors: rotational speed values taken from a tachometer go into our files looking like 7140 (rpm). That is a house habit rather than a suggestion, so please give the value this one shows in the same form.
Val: 4000 (rpm)
